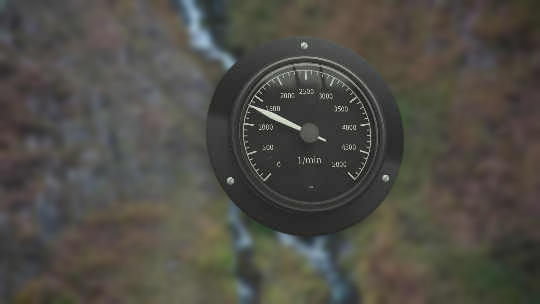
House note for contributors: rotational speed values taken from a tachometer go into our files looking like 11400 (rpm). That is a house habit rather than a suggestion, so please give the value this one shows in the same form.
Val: 1300 (rpm)
